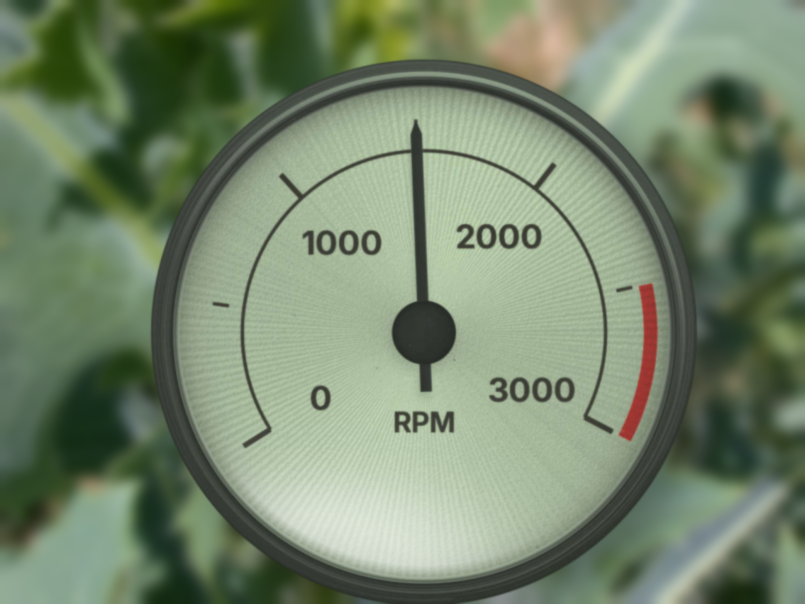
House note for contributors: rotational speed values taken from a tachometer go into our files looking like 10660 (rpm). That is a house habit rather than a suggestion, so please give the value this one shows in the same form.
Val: 1500 (rpm)
